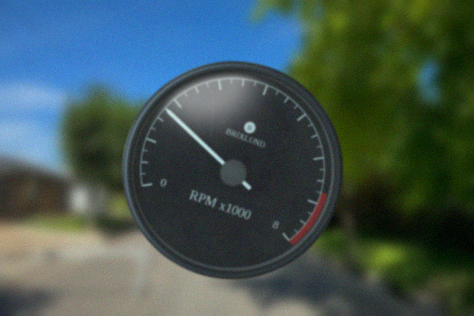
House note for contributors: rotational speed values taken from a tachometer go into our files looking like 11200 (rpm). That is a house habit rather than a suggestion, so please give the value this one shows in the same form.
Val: 1750 (rpm)
